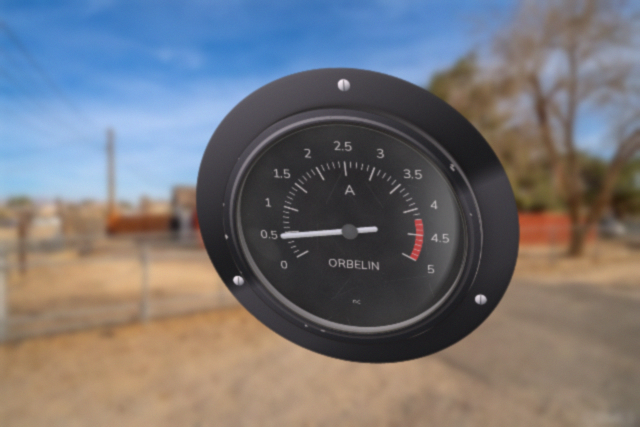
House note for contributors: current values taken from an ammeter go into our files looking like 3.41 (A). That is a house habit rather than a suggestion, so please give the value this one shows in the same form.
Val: 0.5 (A)
